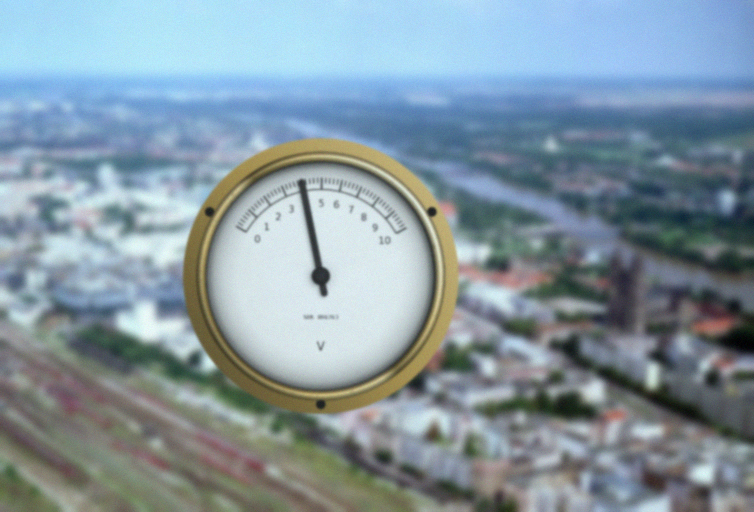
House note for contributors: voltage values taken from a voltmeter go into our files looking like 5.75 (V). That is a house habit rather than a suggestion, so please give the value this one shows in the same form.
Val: 4 (V)
